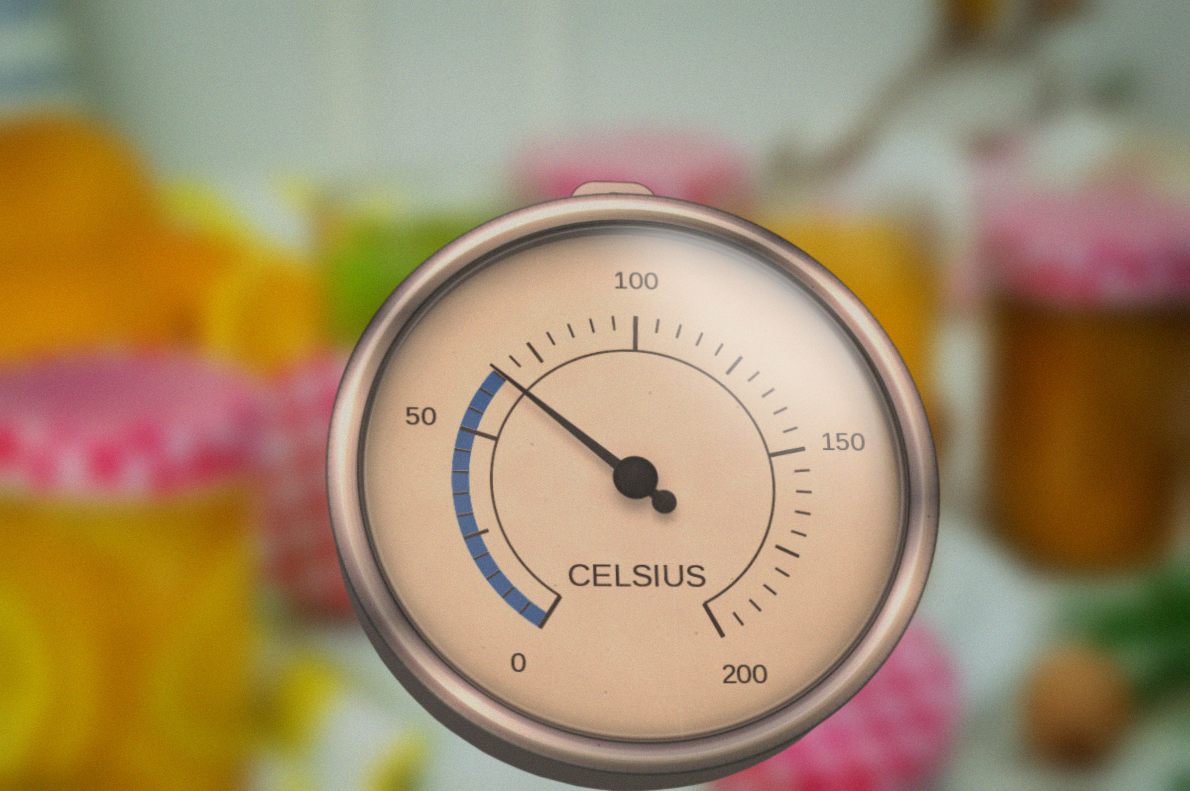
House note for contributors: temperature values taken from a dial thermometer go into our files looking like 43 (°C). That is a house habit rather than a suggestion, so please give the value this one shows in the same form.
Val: 65 (°C)
